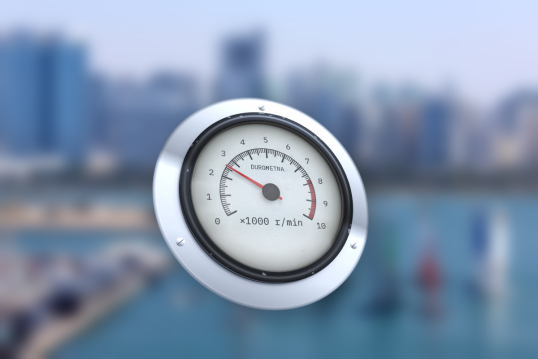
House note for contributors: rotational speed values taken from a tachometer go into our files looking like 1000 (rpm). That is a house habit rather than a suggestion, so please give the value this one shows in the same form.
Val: 2500 (rpm)
